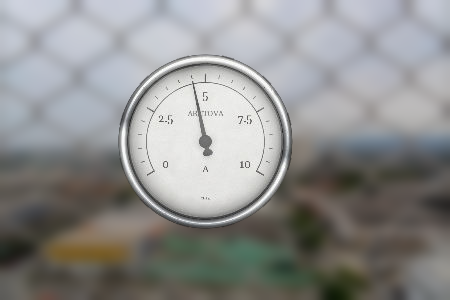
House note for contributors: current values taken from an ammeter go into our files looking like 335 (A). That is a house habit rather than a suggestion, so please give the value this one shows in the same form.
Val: 4.5 (A)
